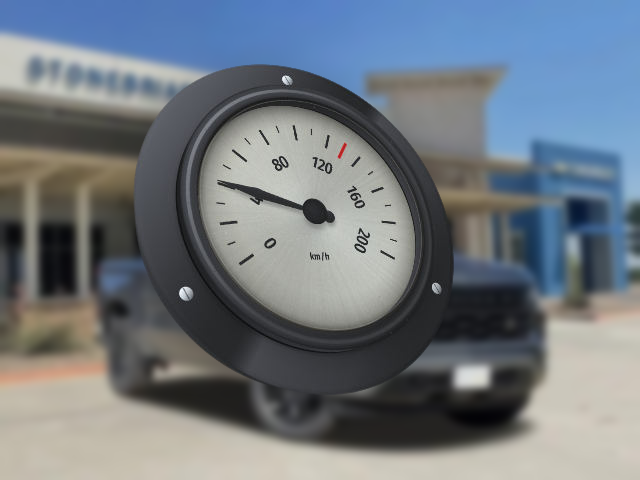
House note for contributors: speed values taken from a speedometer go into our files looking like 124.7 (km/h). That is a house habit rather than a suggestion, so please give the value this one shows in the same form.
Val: 40 (km/h)
